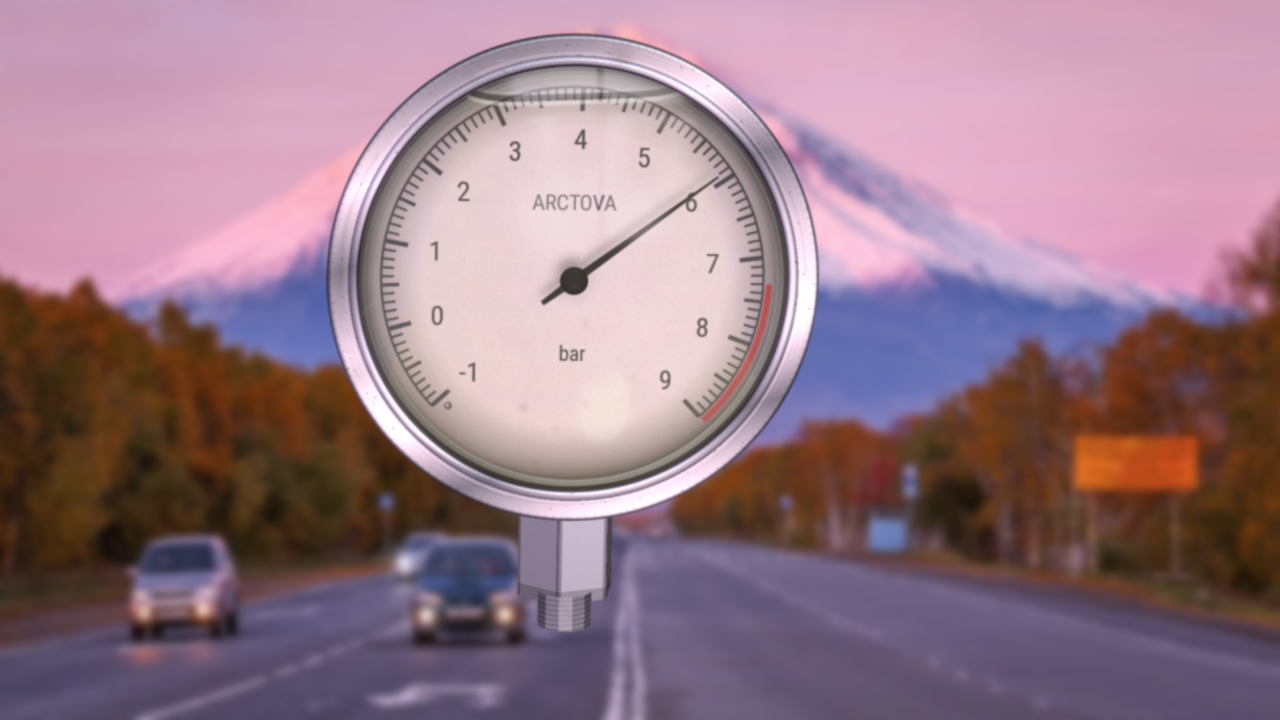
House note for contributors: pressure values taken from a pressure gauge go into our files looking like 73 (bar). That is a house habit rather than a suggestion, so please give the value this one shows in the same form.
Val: 5.9 (bar)
